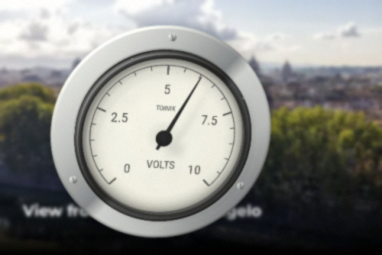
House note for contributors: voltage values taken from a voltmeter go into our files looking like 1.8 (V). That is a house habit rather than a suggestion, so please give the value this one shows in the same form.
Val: 6 (V)
